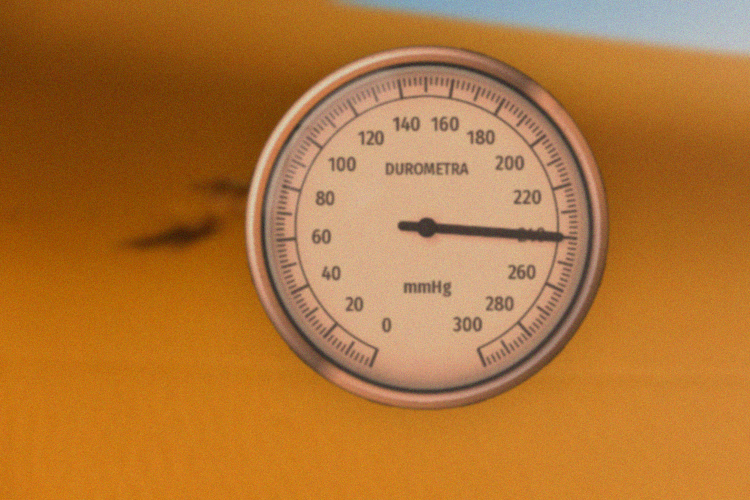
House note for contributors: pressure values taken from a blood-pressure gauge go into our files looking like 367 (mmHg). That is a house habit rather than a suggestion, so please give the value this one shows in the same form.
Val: 240 (mmHg)
